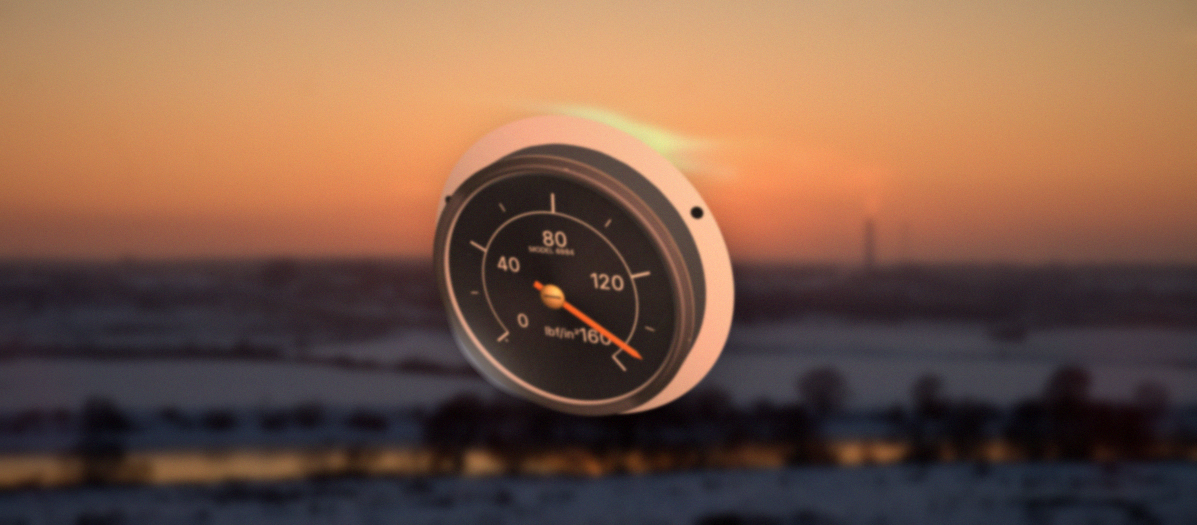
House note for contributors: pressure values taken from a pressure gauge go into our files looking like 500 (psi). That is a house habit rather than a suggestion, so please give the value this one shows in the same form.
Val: 150 (psi)
